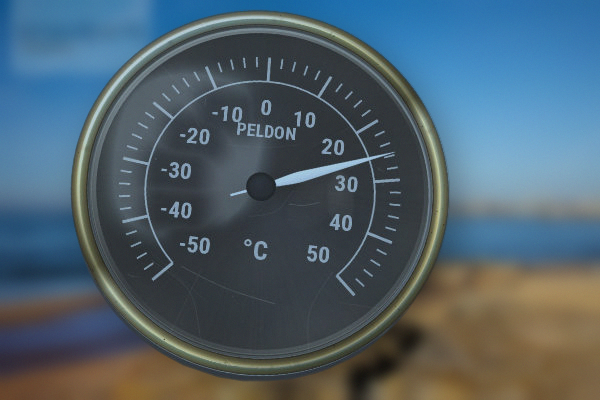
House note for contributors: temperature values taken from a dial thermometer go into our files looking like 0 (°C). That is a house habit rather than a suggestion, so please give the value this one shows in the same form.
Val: 26 (°C)
